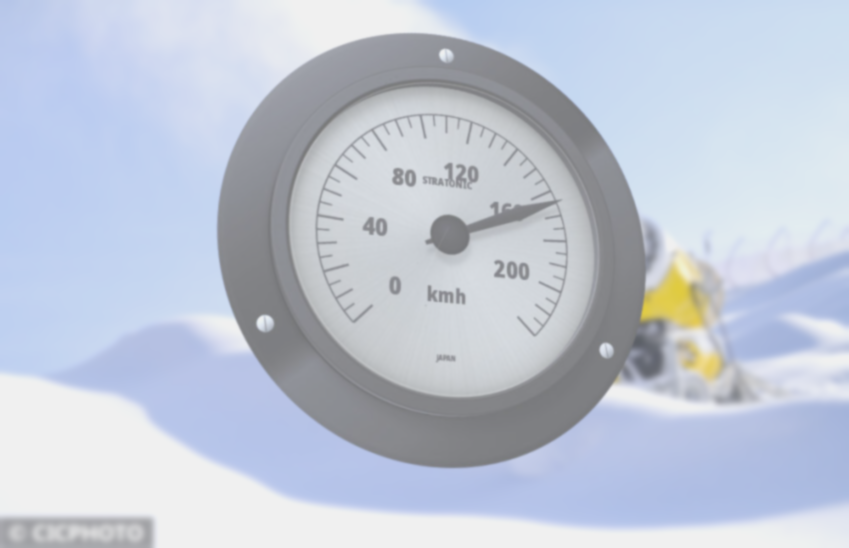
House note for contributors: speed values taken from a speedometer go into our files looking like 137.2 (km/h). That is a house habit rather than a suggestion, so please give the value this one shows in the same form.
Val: 165 (km/h)
